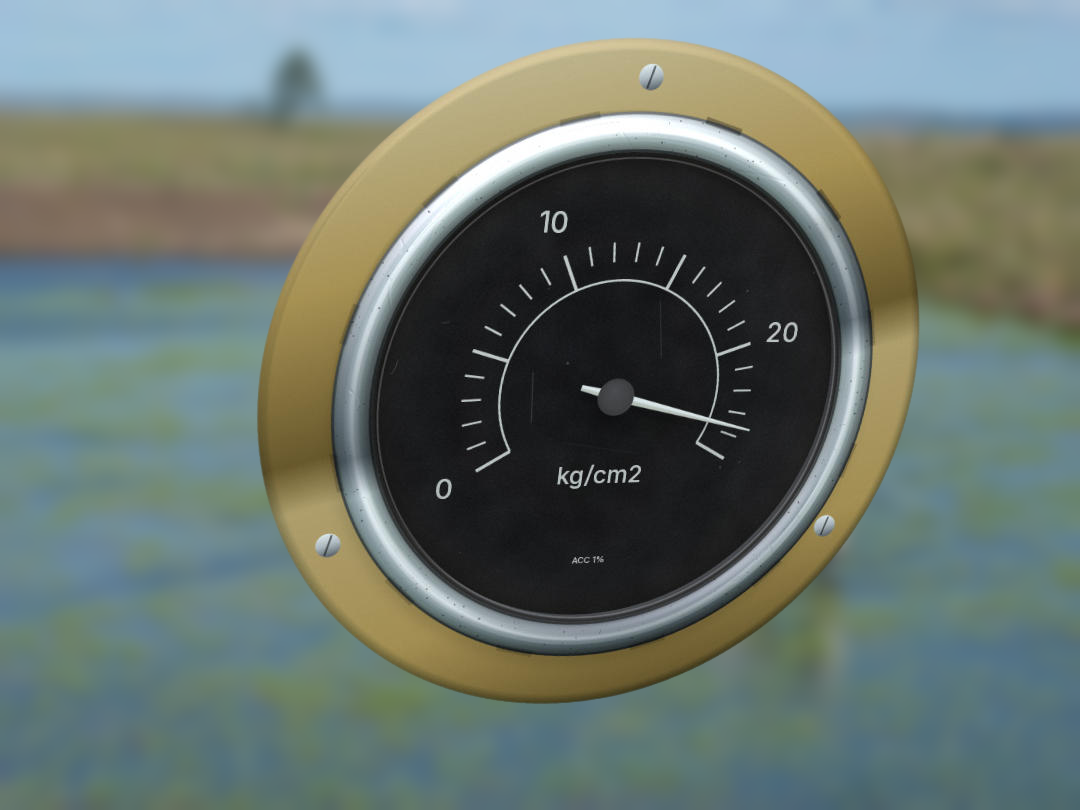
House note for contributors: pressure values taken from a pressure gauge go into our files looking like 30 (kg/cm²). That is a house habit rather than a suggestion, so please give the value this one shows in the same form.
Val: 23.5 (kg/cm²)
